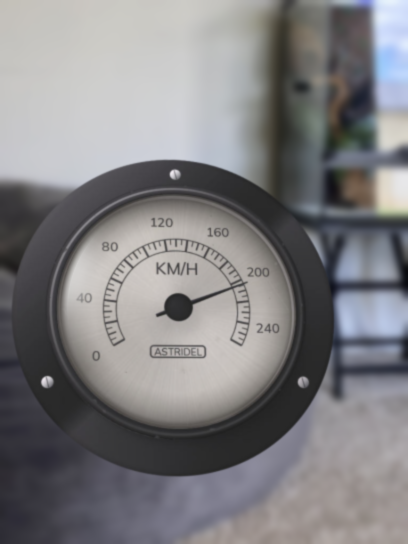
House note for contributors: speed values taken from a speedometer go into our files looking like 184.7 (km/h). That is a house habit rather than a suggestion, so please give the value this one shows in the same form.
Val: 205 (km/h)
